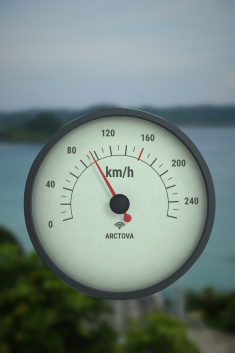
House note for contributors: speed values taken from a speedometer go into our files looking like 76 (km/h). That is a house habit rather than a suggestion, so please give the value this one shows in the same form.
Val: 95 (km/h)
